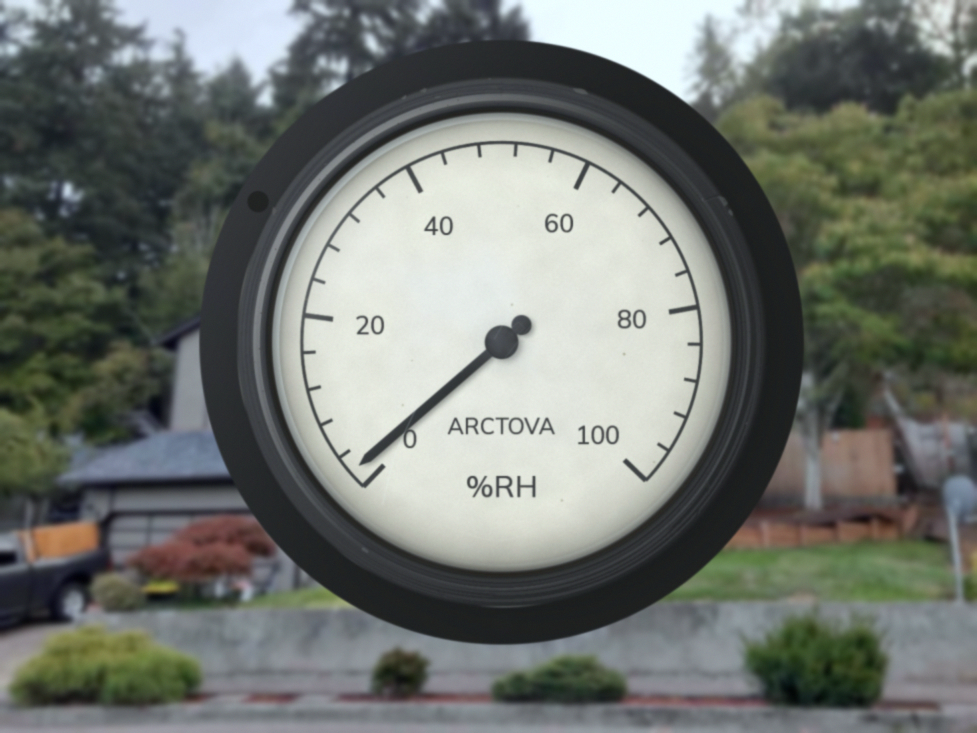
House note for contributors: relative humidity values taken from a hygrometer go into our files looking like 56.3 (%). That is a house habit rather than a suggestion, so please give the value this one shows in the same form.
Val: 2 (%)
